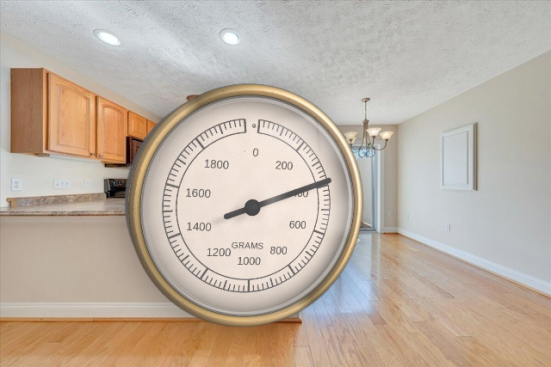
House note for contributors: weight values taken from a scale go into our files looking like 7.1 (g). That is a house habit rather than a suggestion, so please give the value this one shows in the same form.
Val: 380 (g)
